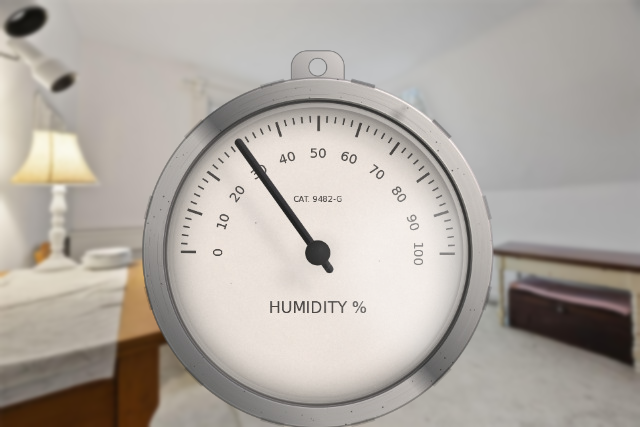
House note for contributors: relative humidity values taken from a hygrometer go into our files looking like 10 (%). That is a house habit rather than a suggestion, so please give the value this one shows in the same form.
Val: 30 (%)
